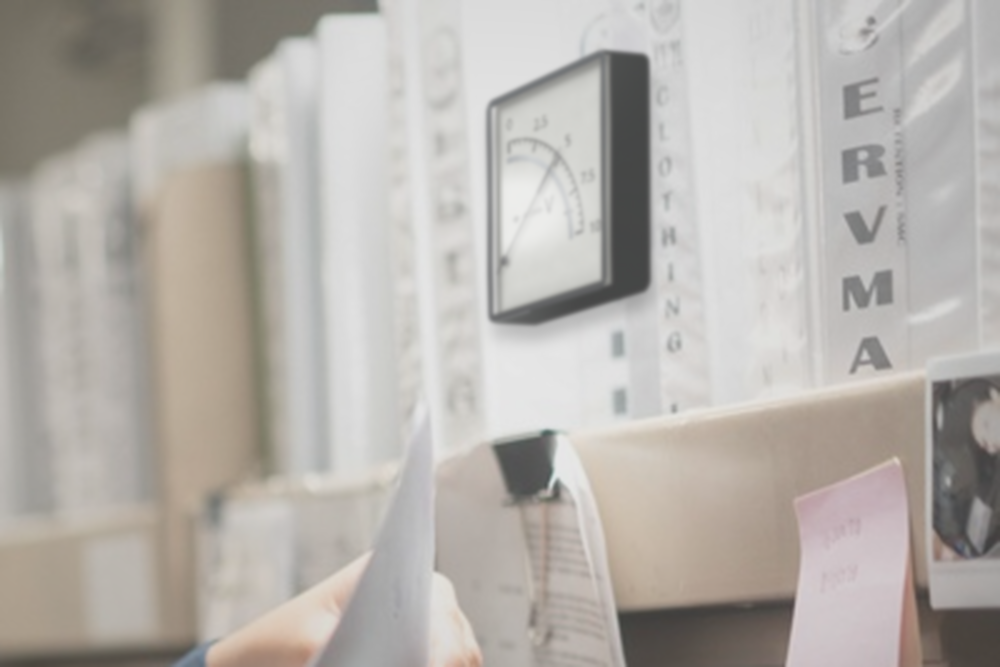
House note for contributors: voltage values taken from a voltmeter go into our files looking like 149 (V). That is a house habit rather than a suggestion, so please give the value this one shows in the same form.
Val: 5 (V)
